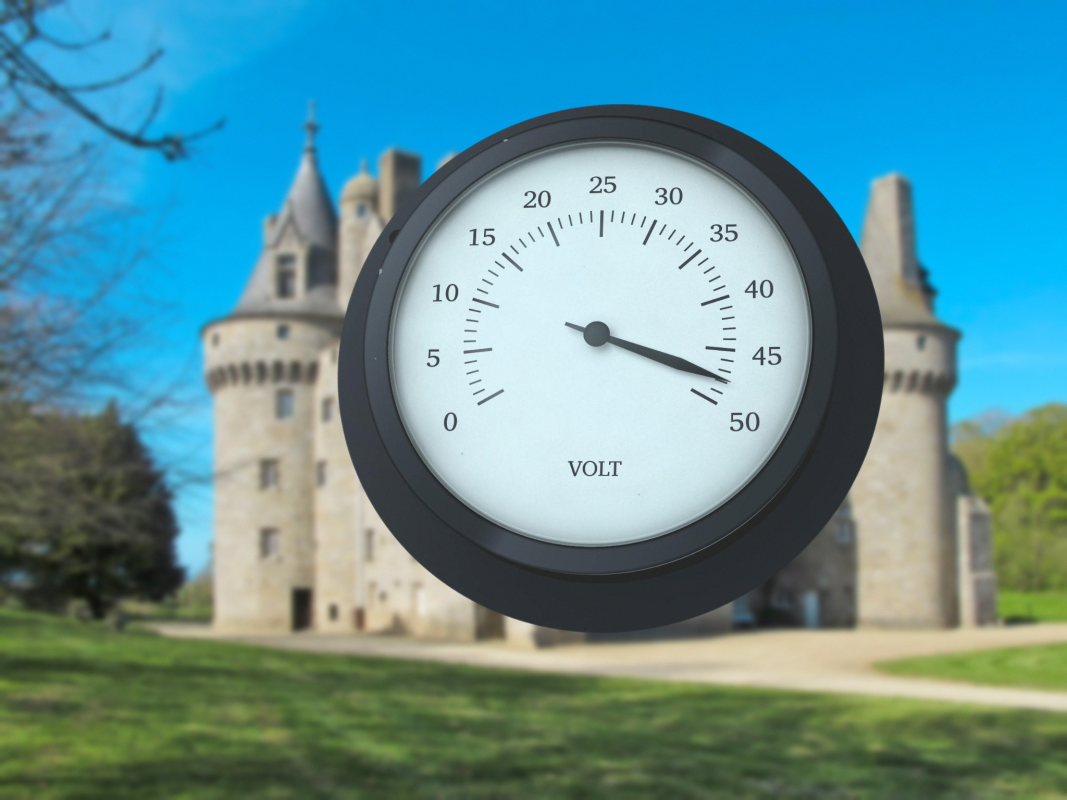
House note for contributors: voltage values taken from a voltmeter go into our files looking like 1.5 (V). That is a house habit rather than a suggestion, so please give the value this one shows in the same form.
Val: 48 (V)
